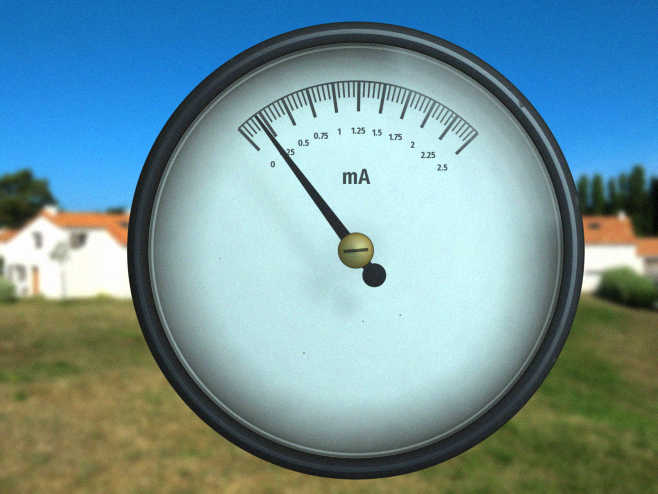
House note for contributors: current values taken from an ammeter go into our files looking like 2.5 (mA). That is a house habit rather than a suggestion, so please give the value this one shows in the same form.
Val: 0.2 (mA)
